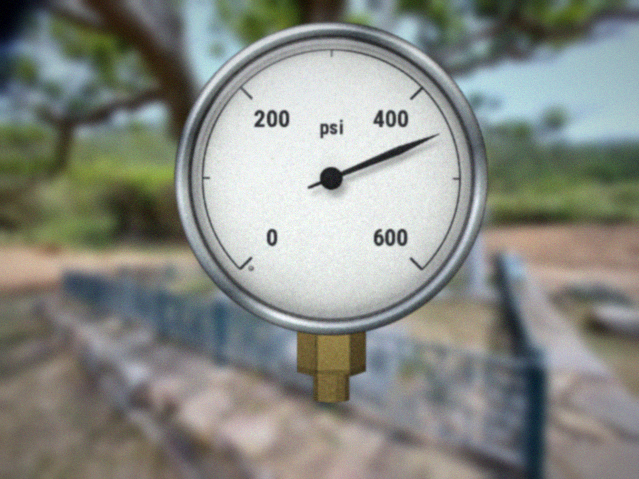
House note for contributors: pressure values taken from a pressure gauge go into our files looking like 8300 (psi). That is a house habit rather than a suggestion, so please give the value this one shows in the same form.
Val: 450 (psi)
